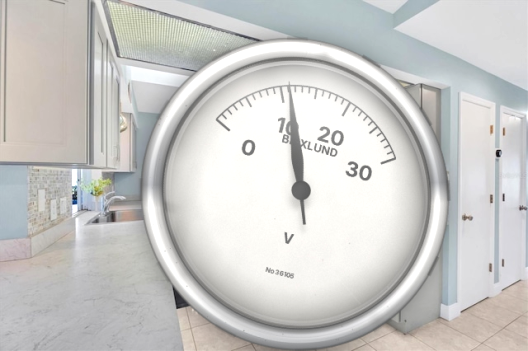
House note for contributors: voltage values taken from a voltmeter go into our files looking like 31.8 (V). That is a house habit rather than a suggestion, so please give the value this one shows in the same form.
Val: 11 (V)
